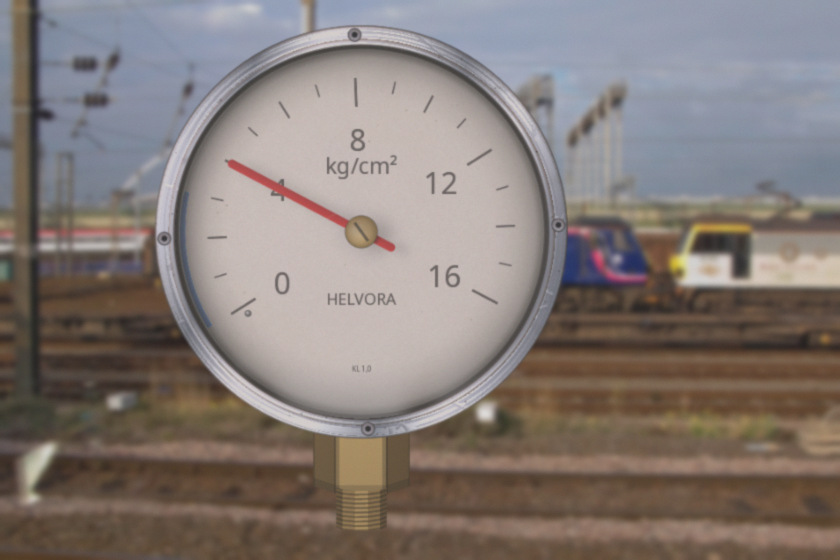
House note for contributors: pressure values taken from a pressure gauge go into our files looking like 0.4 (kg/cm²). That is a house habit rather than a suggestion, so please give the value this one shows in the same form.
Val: 4 (kg/cm²)
